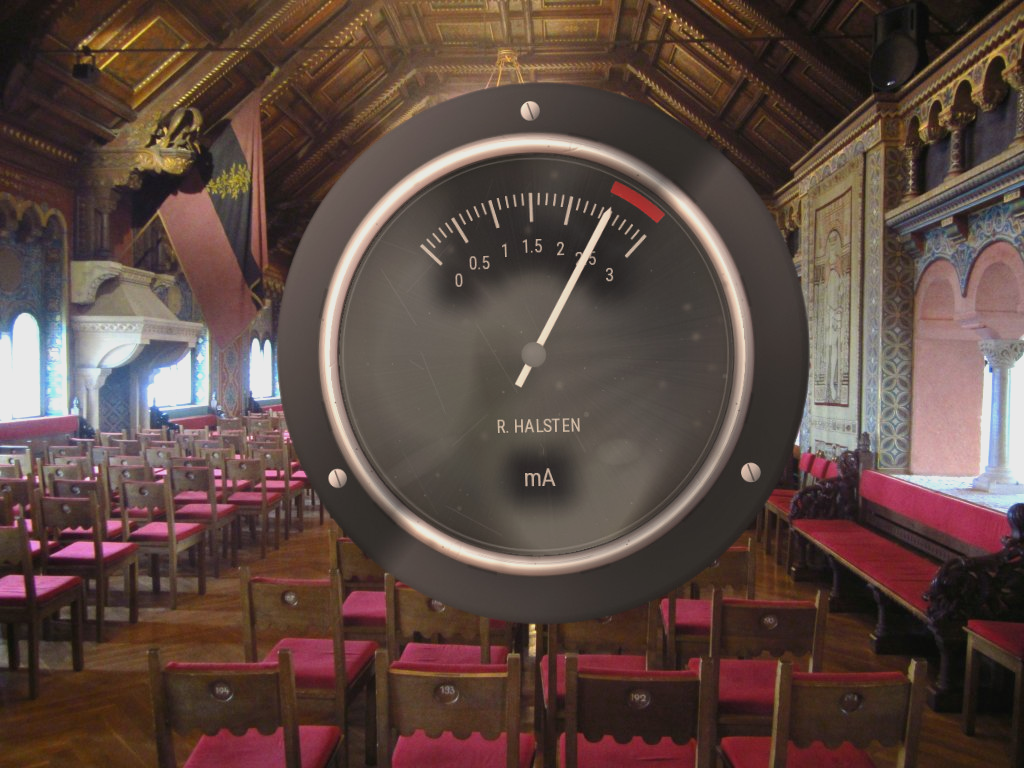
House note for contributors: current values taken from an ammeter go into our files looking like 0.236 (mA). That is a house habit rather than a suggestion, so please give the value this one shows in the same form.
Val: 2.5 (mA)
